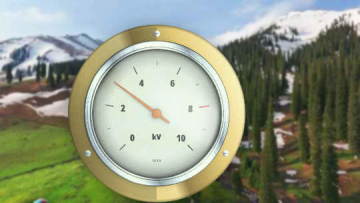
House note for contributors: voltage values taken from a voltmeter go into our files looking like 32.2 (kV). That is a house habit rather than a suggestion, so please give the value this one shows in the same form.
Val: 3 (kV)
